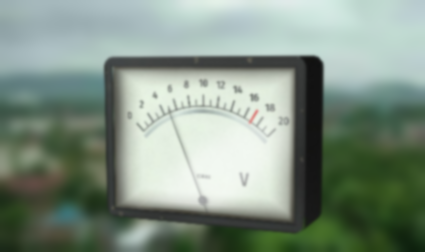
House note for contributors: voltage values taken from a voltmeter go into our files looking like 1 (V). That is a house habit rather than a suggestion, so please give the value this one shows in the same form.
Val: 5 (V)
